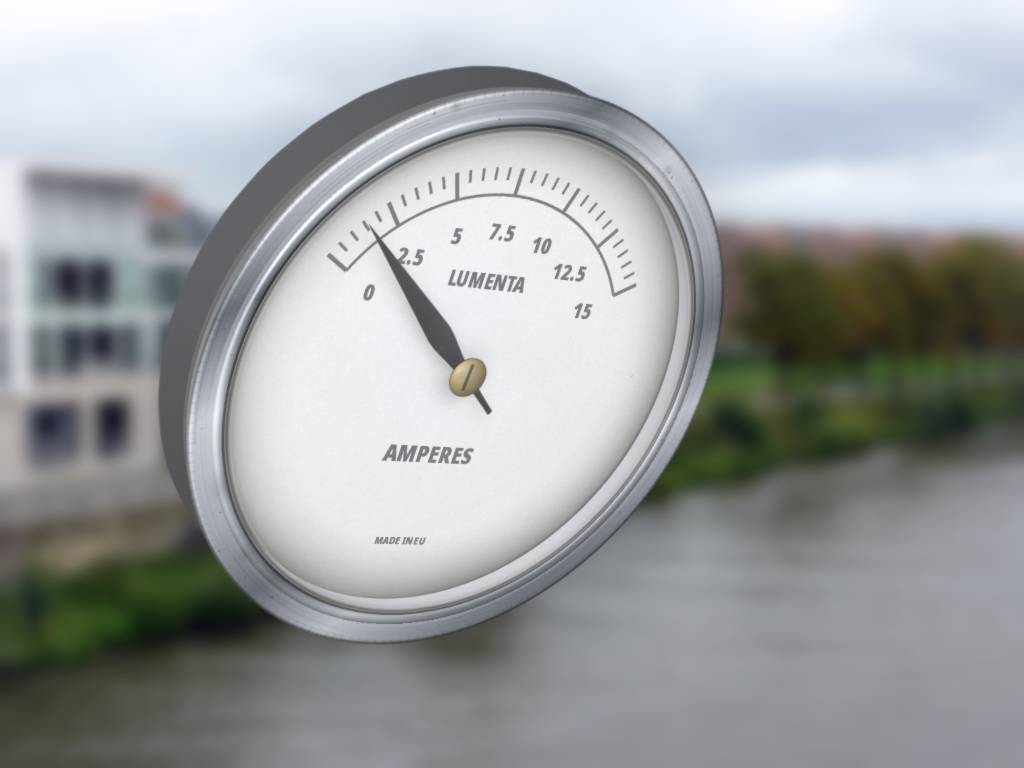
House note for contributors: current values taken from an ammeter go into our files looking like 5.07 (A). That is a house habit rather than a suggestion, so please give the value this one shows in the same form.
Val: 1.5 (A)
